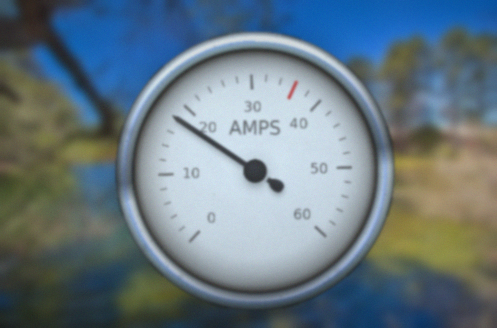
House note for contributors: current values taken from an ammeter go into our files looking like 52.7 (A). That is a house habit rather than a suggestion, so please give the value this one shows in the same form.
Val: 18 (A)
